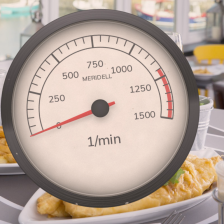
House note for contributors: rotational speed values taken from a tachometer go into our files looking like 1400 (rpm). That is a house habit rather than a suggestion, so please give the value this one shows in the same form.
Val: 0 (rpm)
